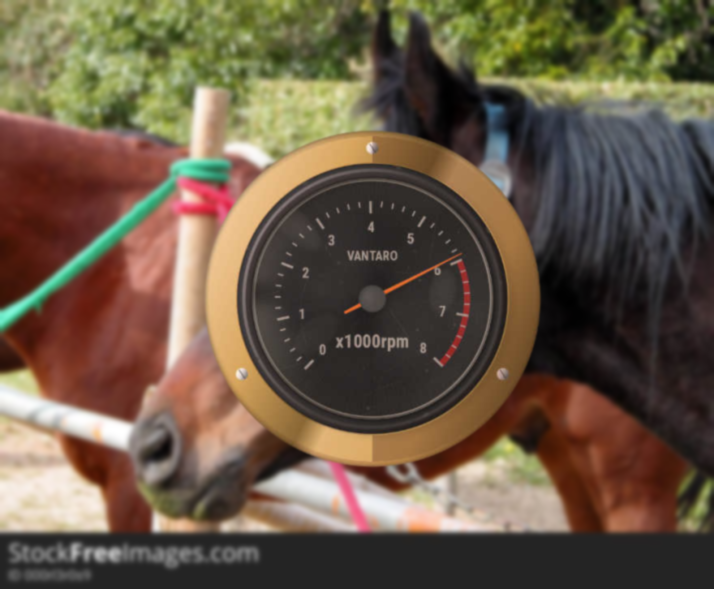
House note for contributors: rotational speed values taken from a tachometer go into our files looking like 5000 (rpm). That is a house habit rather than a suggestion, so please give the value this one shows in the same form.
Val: 5900 (rpm)
